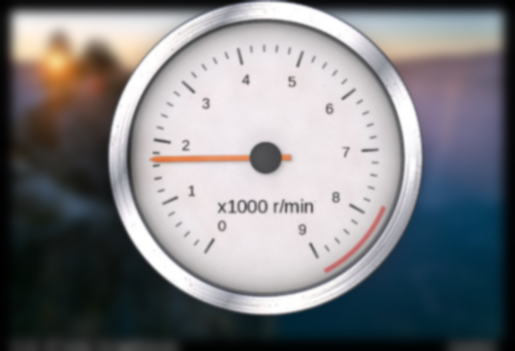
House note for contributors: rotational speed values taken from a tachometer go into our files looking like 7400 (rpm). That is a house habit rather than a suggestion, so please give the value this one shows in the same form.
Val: 1700 (rpm)
